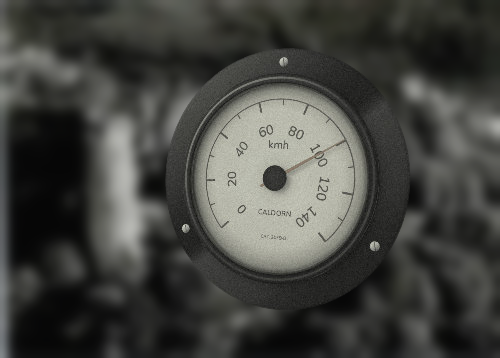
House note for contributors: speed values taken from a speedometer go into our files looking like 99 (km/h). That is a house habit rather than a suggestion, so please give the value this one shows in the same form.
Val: 100 (km/h)
